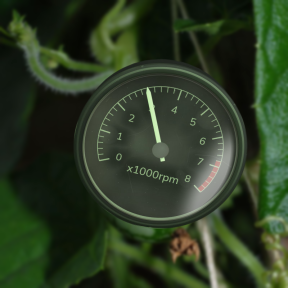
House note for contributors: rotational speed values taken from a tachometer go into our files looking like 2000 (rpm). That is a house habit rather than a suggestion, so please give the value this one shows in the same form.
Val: 3000 (rpm)
